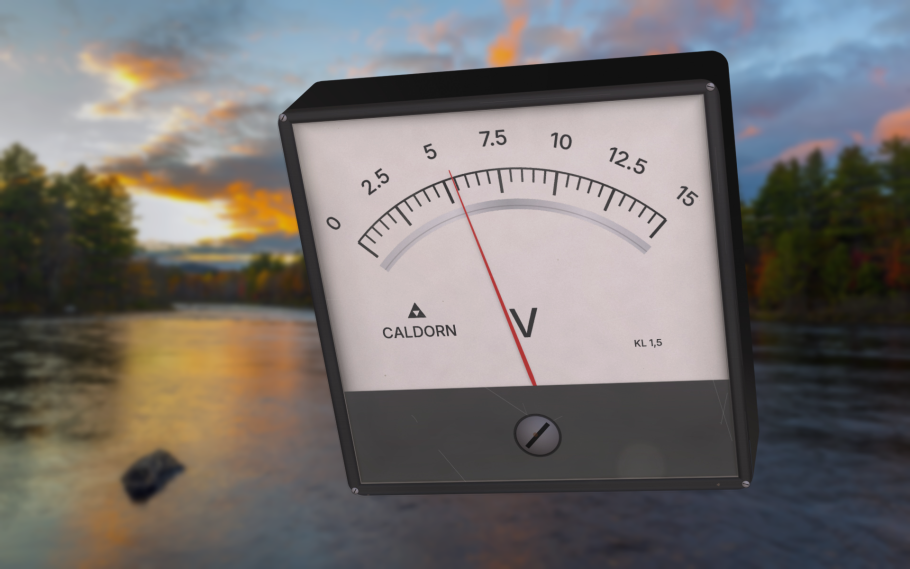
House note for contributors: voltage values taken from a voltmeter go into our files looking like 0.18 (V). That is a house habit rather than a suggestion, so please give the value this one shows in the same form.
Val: 5.5 (V)
